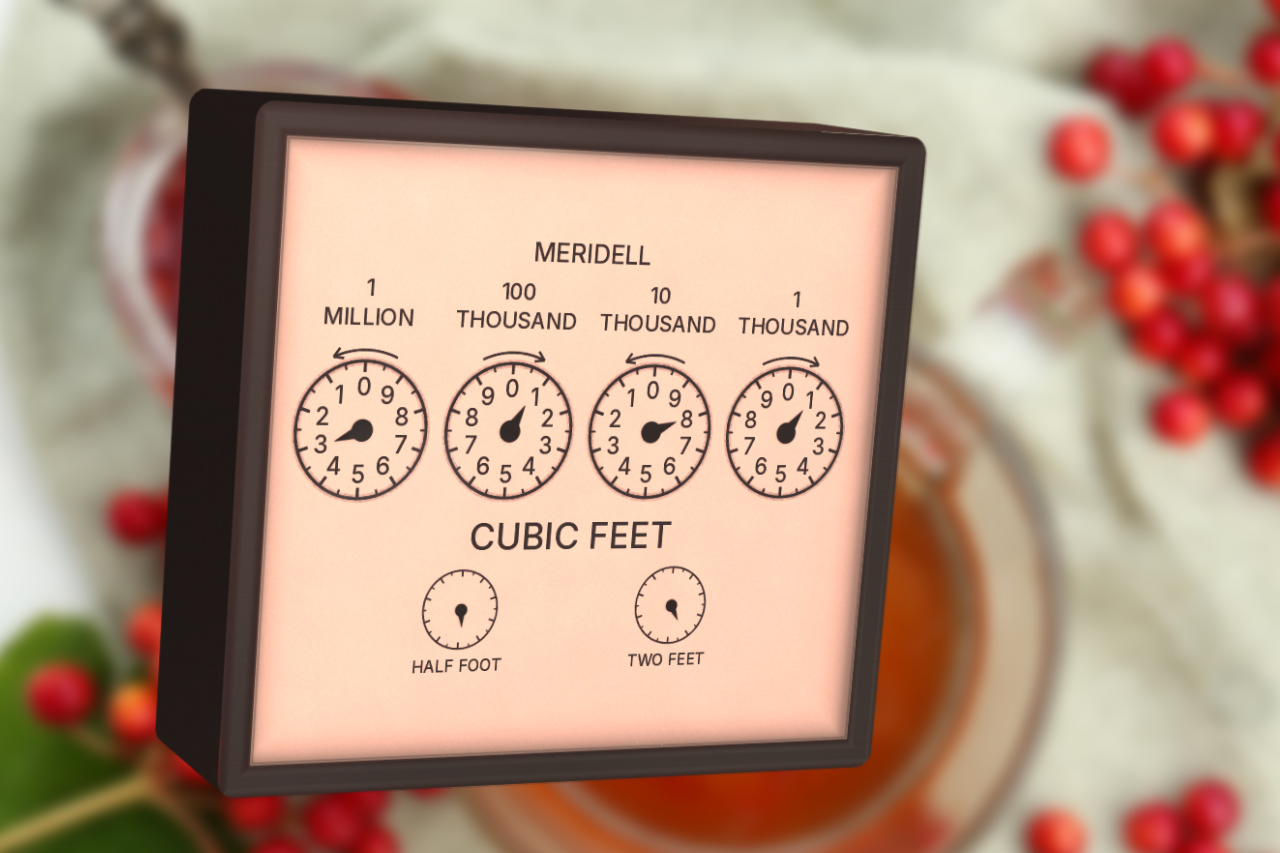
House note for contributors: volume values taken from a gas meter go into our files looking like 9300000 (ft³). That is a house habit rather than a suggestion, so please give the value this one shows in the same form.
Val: 308100 (ft³)
